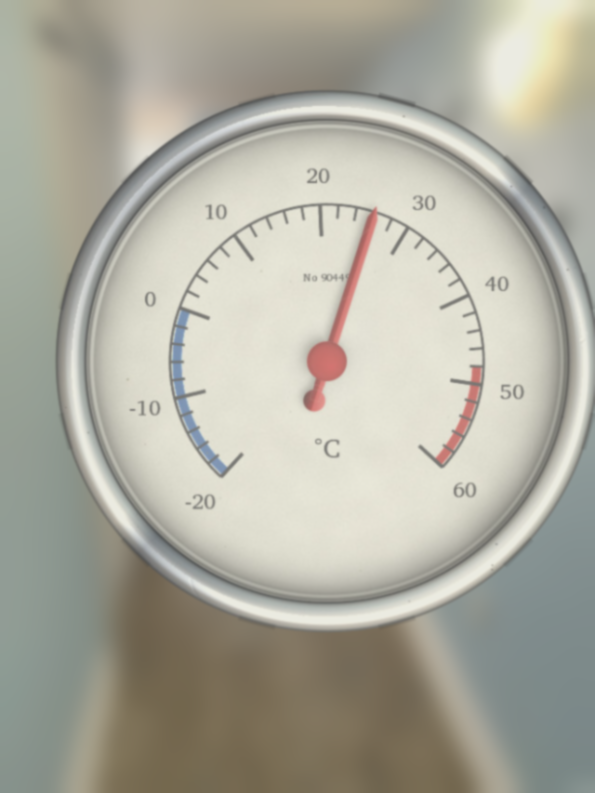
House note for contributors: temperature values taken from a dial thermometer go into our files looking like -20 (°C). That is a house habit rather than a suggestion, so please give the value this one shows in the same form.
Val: 26 (°C)
